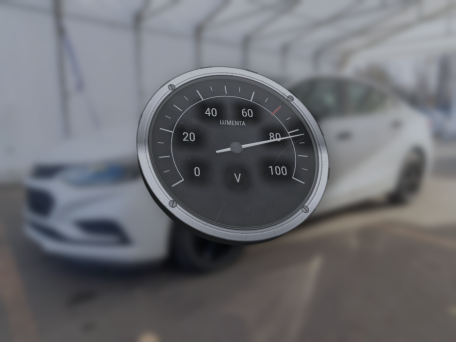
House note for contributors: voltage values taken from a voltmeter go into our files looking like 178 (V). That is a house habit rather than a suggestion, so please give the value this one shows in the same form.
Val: 82.5 (V)
